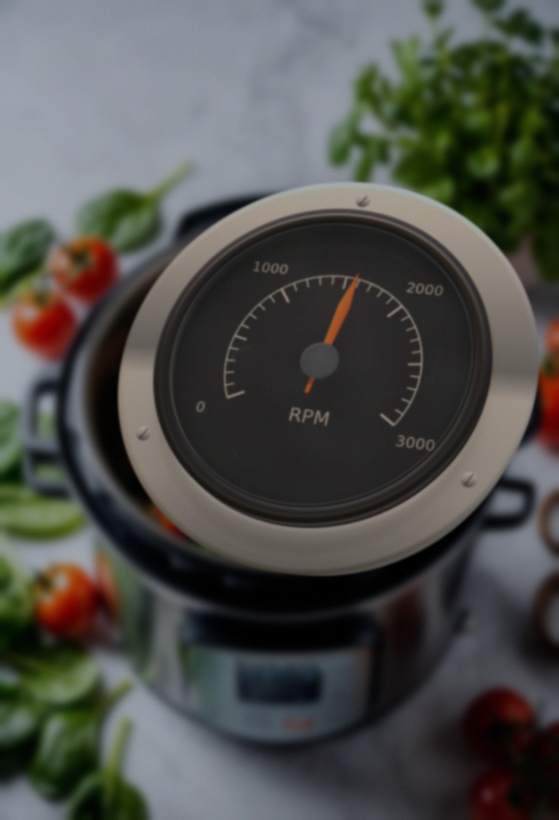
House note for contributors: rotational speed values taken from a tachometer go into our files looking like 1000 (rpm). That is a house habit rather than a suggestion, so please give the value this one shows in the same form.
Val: 1600 (rpm)
